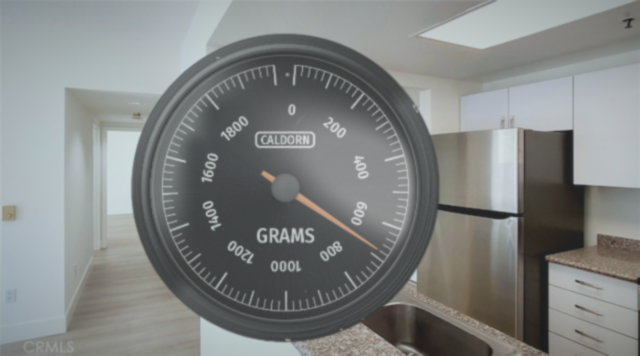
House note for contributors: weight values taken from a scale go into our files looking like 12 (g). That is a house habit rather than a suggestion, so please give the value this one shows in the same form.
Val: 680 (g)
